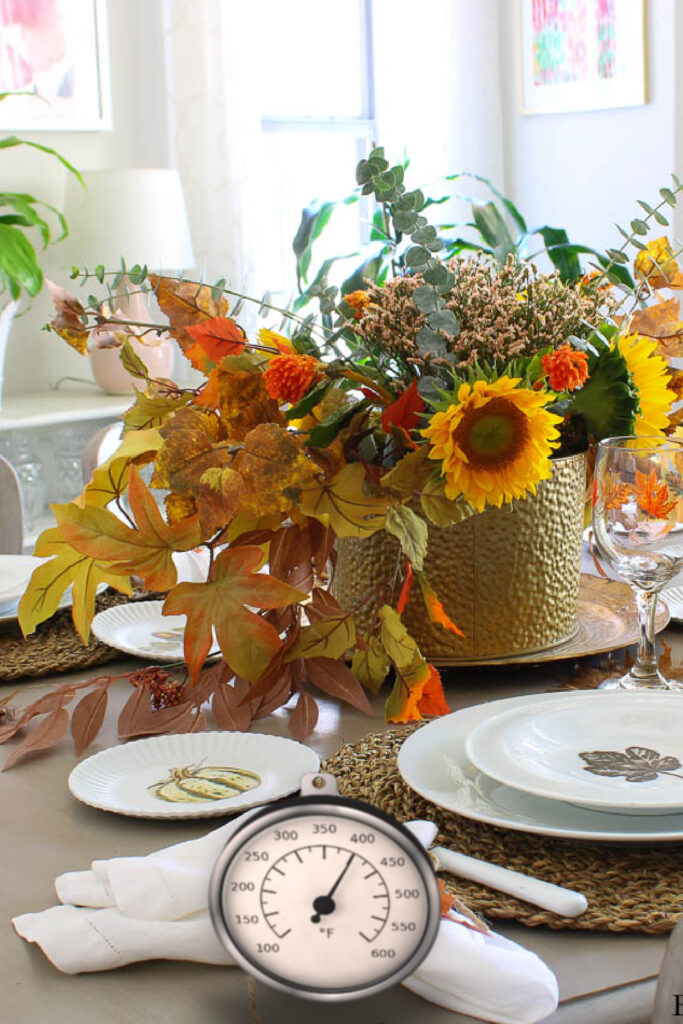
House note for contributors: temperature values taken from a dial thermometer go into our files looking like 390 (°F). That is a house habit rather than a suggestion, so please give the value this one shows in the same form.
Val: 400 (°F)
